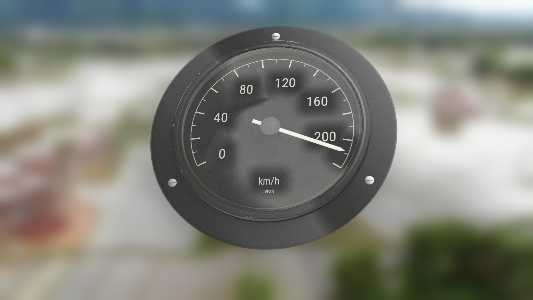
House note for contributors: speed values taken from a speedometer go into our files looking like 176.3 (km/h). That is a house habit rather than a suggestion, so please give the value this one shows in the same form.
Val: 210 (km/h)
